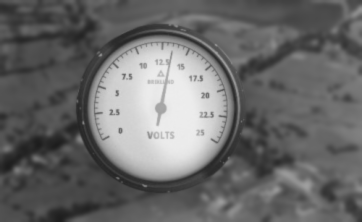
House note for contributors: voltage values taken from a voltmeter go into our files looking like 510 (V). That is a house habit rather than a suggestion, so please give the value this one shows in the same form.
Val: 13.5 (V)
